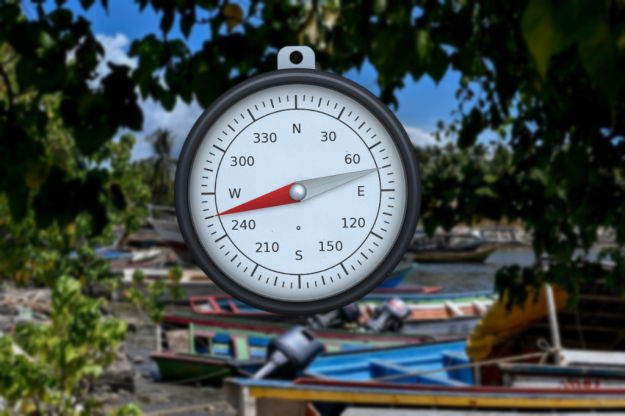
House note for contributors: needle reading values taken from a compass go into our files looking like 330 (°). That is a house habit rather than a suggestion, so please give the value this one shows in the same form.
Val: 255 (°)
